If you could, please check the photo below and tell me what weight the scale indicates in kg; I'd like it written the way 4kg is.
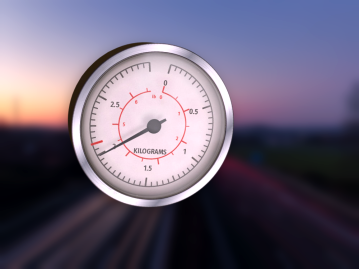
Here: 2kg
